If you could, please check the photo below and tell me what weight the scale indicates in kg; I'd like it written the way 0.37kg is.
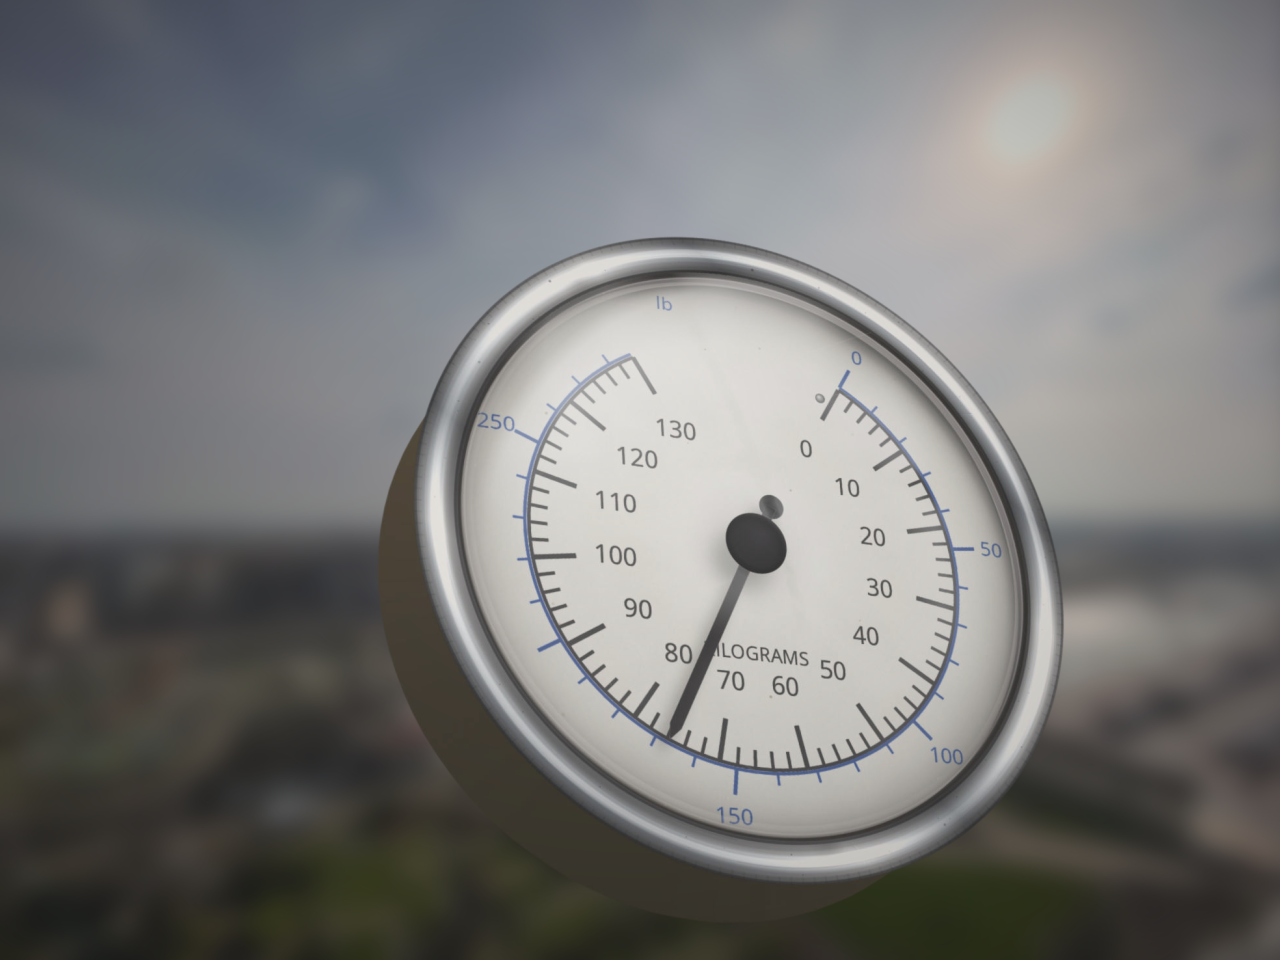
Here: 76kg
